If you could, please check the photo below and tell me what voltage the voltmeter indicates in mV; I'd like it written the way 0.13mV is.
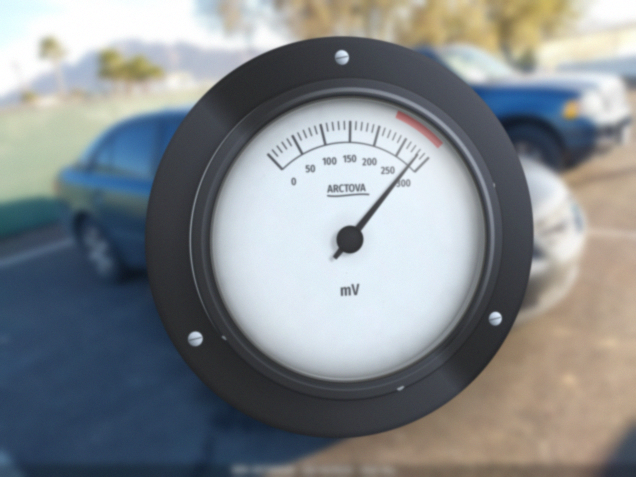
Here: 280mV
